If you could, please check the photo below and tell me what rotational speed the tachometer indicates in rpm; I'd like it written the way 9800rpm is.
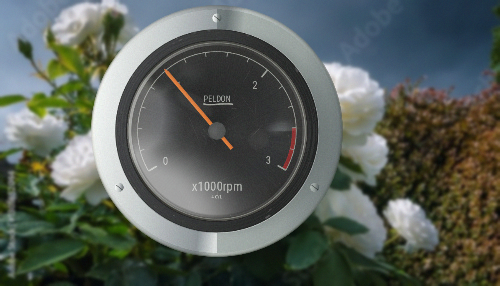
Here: 1000rpm
